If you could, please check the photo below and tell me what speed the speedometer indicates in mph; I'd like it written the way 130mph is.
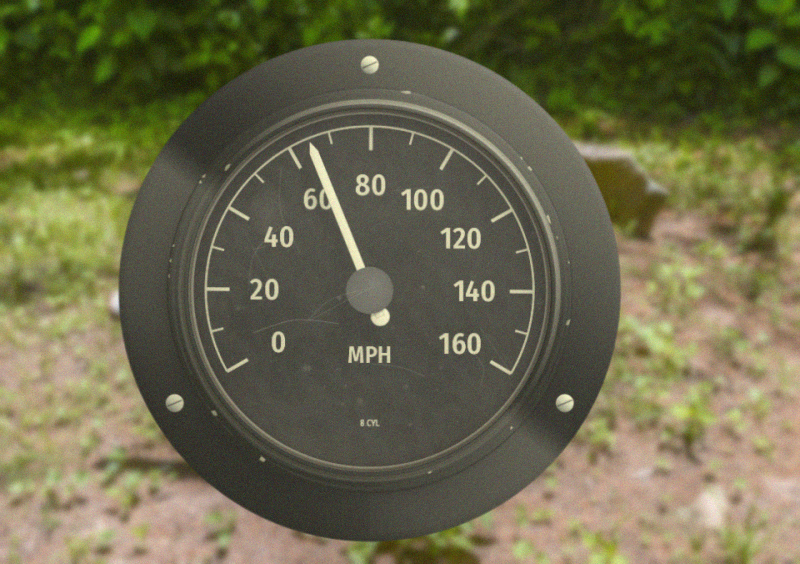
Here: 65mph
